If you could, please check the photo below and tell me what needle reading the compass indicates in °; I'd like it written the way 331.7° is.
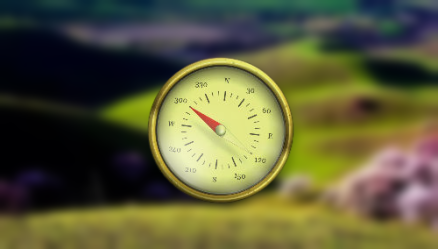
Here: 300°
